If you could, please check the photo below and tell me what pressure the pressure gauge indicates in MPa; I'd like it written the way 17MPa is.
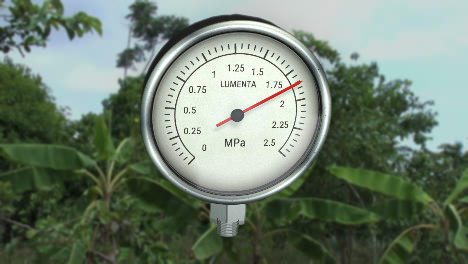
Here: 1.85MPa
